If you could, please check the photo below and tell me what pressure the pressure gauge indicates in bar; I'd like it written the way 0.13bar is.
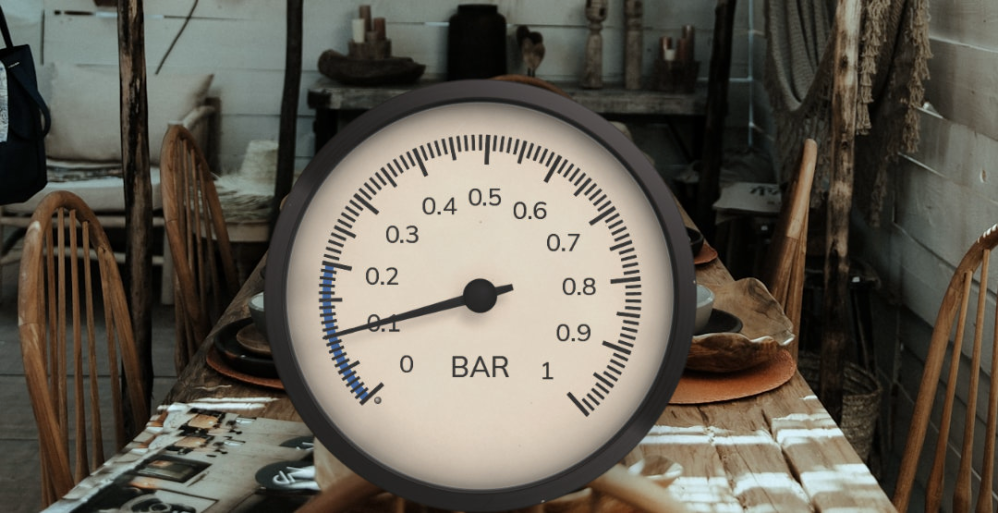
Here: 0.1bar
